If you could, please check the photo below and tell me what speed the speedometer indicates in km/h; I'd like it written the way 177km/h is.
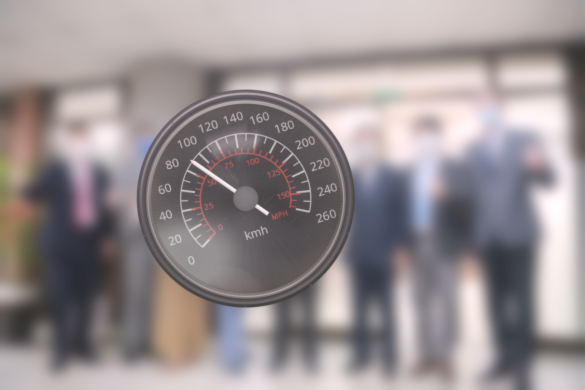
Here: 90km/h
